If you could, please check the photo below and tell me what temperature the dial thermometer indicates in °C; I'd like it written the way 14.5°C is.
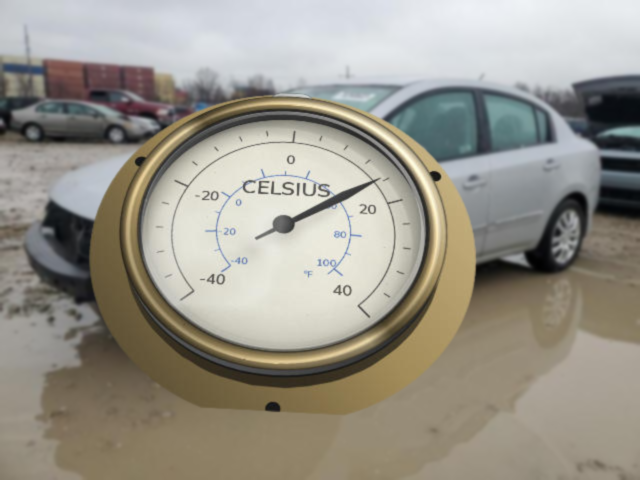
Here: 16°C
